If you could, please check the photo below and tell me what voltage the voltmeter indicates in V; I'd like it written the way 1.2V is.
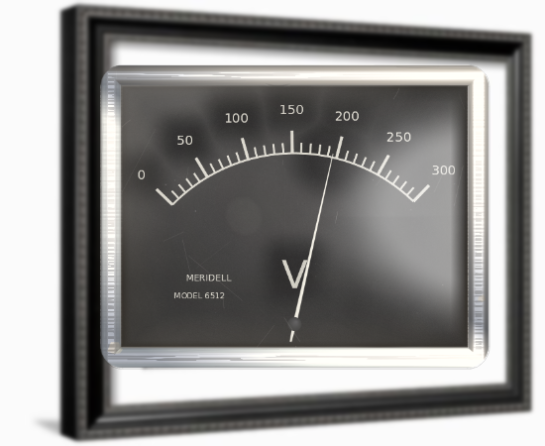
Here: 195V
